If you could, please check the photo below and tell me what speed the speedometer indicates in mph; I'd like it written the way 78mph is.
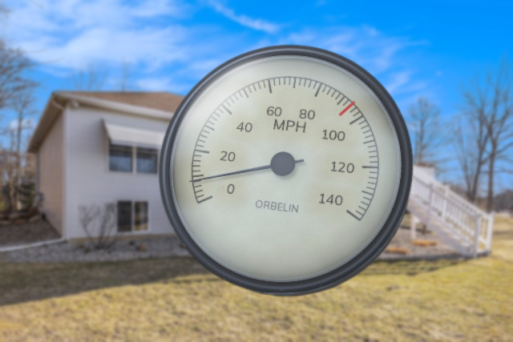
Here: 8mph
